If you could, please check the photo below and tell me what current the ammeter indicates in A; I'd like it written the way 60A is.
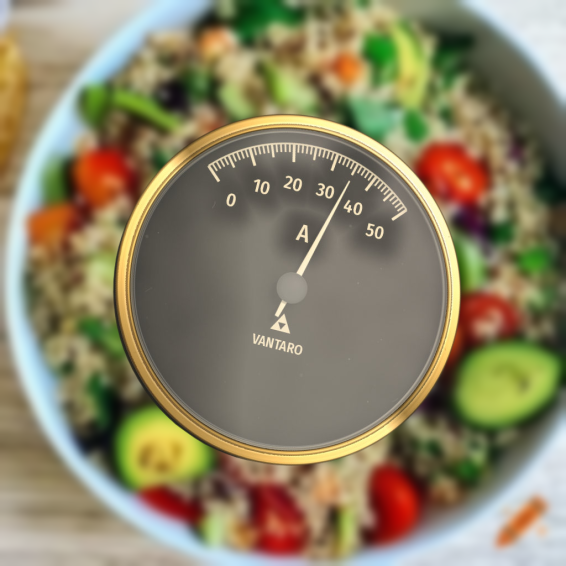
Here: 35A
